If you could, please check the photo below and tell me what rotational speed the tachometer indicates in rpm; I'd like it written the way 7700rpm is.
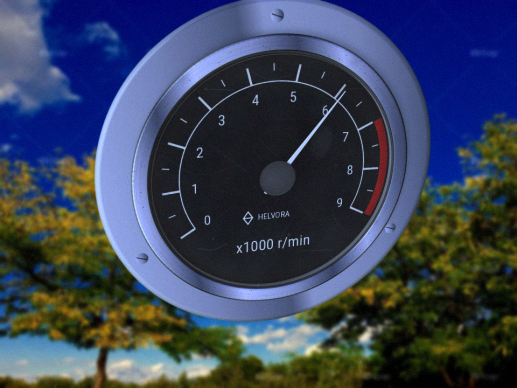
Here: 6000rpm
